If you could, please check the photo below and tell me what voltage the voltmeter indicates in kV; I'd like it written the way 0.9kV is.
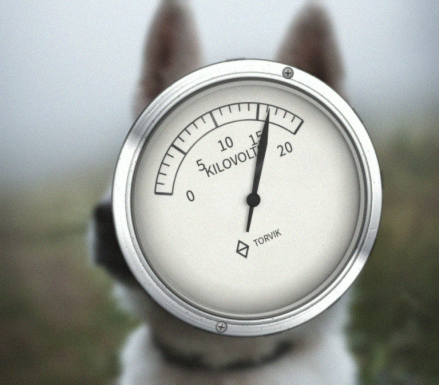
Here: 16kV
